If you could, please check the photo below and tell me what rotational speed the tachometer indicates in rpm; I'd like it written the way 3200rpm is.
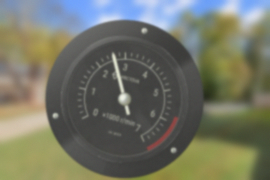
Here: 2600rpm
